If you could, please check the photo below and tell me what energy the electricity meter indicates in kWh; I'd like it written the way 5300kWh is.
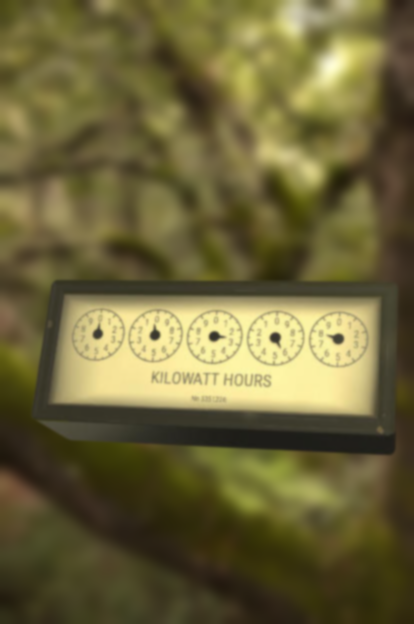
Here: 258kWh
